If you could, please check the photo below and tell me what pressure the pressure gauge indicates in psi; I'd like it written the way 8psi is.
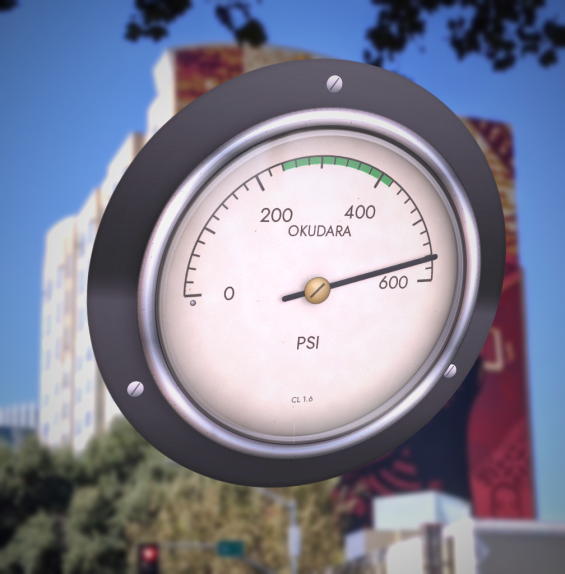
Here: 560psi
